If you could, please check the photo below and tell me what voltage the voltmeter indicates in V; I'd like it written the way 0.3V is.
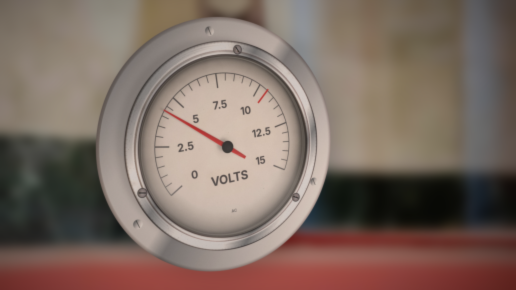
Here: 4.25V
